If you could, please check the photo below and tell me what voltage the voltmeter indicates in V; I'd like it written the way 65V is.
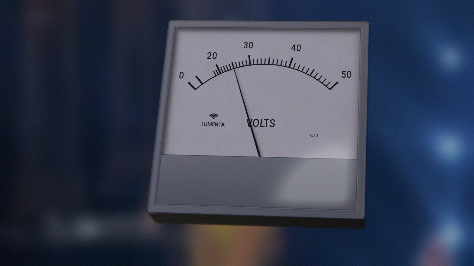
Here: 25V
